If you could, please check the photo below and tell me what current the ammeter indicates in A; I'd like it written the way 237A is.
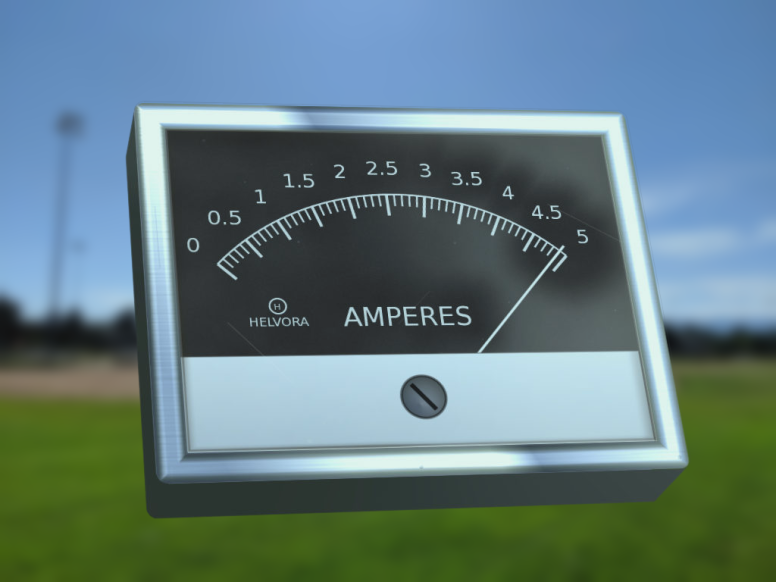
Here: 4.9A
